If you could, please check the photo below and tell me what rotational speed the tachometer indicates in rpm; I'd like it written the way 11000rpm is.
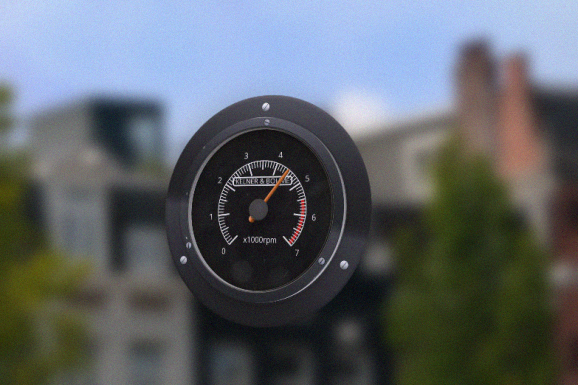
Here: 4500rpm
